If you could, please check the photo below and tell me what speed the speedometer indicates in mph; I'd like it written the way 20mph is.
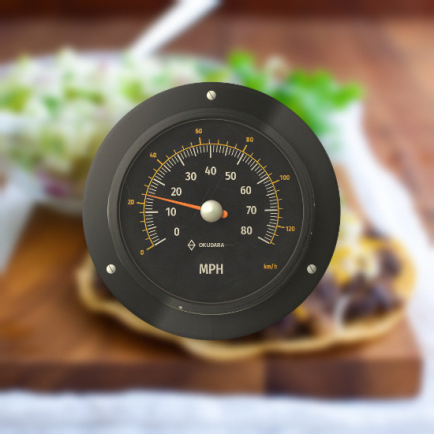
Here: 15mph
